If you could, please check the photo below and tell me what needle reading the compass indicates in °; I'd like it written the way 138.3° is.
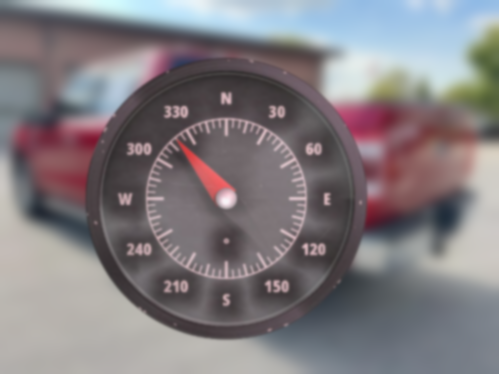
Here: 320°
